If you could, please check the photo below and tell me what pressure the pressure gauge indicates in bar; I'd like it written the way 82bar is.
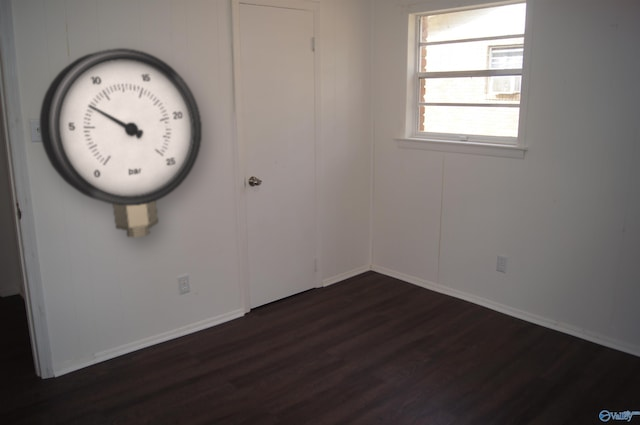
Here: 7.5bar
